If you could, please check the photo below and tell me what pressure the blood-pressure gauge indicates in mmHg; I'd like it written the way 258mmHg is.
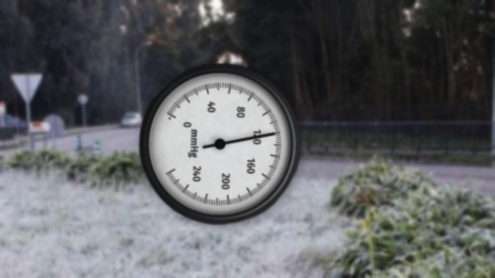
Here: 120mmHg
